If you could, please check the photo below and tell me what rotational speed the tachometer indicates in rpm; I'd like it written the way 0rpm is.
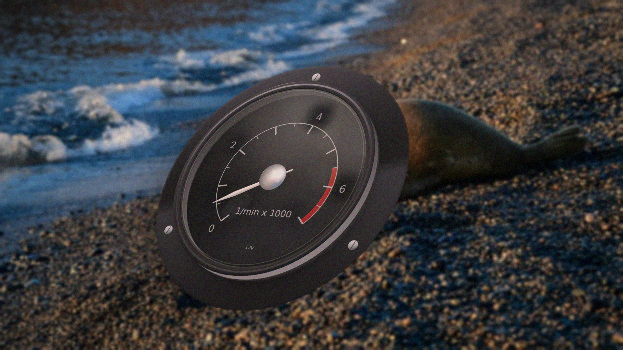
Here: 500rpm
